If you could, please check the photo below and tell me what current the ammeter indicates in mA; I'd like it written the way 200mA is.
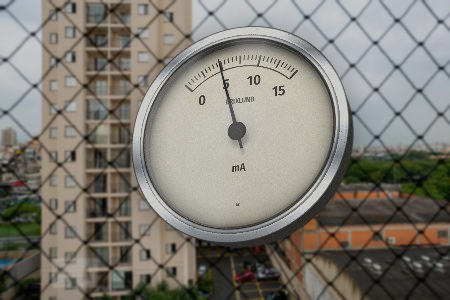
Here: 5mA
